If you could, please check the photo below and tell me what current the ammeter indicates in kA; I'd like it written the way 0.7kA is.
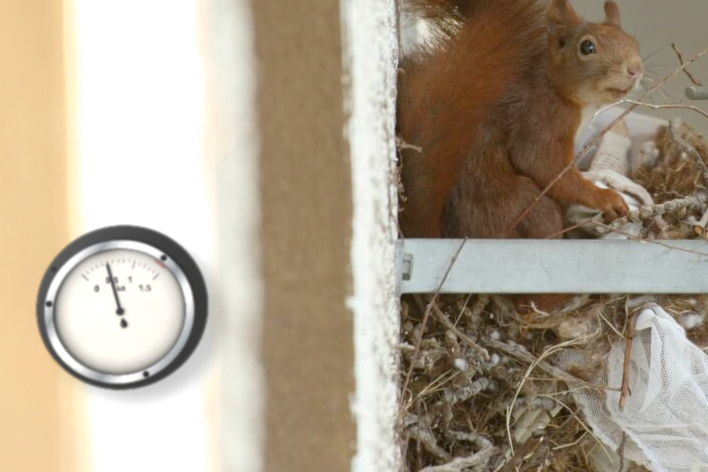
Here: 0.5kA
